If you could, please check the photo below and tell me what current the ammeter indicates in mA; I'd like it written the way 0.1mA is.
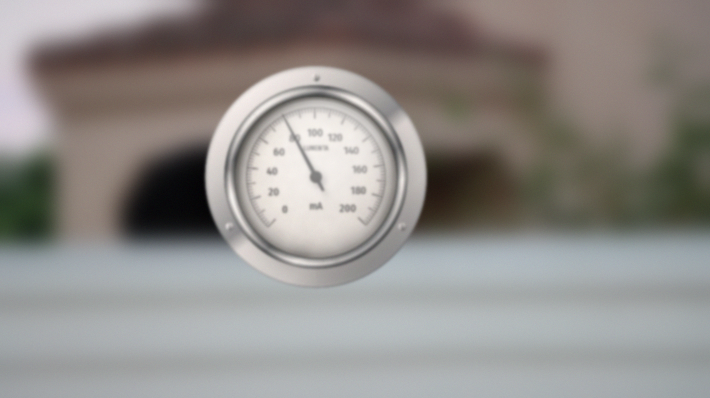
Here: 80mA
